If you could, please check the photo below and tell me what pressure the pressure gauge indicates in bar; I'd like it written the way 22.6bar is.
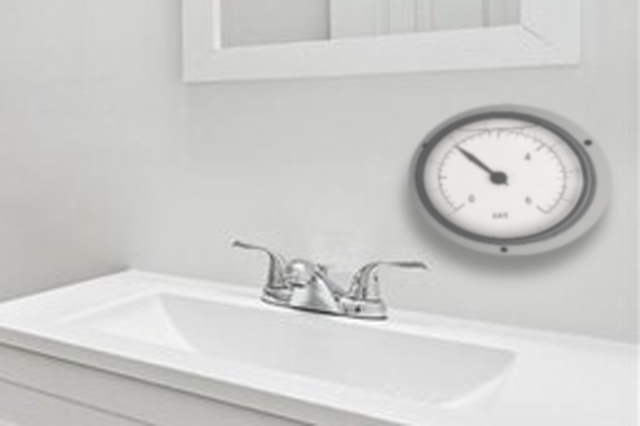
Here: 2bar
